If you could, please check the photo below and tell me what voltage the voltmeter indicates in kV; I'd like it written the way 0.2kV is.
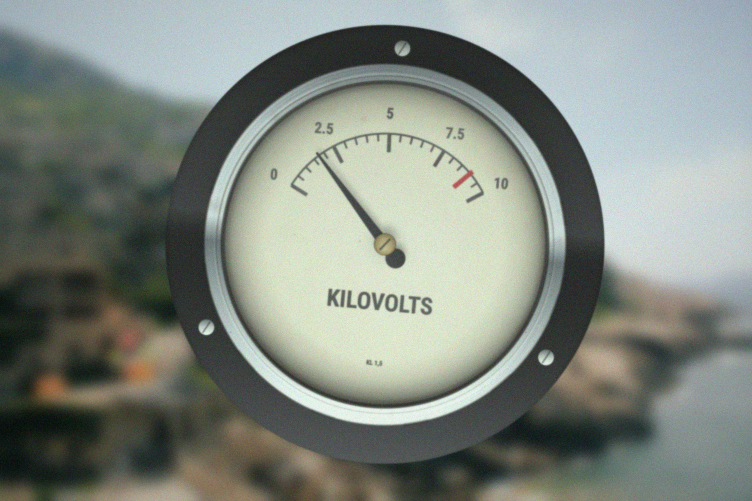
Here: 1.75kV
